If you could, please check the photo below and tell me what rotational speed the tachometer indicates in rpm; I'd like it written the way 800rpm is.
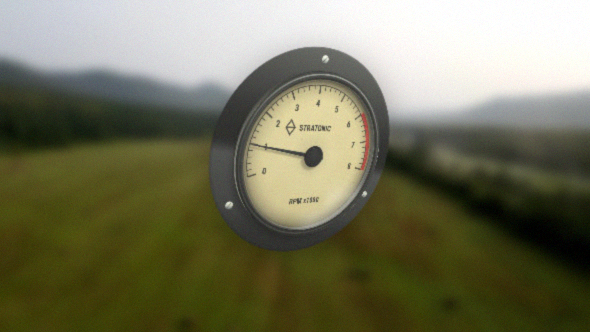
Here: 1000rpm
